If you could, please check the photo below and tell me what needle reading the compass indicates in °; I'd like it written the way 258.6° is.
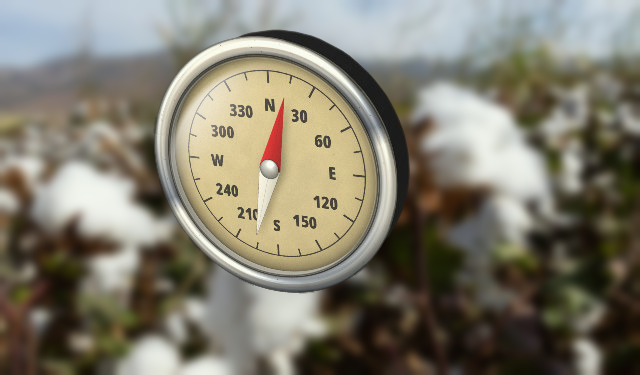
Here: 15°
